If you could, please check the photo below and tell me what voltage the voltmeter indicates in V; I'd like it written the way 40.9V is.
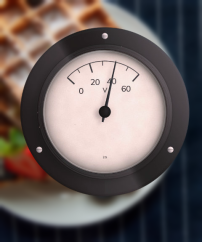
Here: 40V
